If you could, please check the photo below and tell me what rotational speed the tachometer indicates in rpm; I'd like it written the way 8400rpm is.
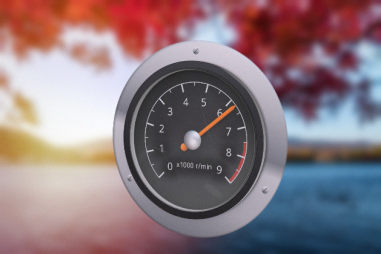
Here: 6250rpm
